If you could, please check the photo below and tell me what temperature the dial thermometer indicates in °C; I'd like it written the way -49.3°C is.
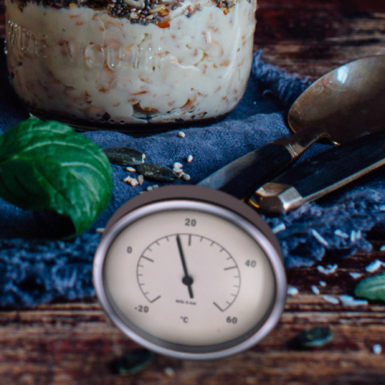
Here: 16°C
